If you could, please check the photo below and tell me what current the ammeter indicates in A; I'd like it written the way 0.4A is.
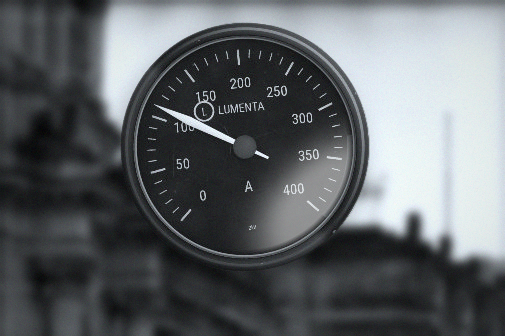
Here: 110A
